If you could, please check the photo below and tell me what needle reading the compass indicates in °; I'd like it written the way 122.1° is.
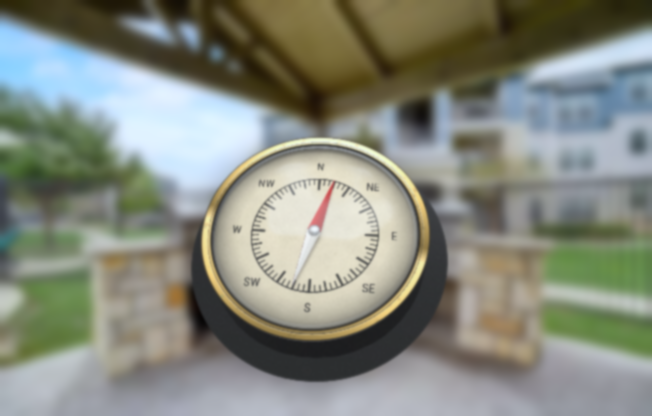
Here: 15°
